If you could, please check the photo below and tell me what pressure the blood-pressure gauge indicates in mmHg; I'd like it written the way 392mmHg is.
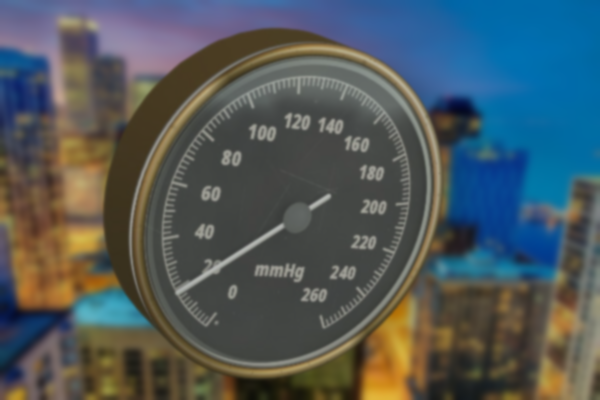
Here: 20mmHg
